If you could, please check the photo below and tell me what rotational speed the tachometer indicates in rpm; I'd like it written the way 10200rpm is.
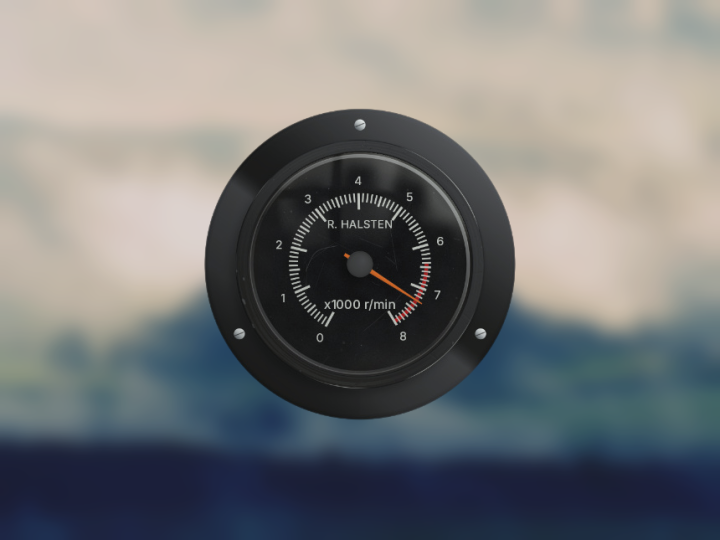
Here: 7300rpm
